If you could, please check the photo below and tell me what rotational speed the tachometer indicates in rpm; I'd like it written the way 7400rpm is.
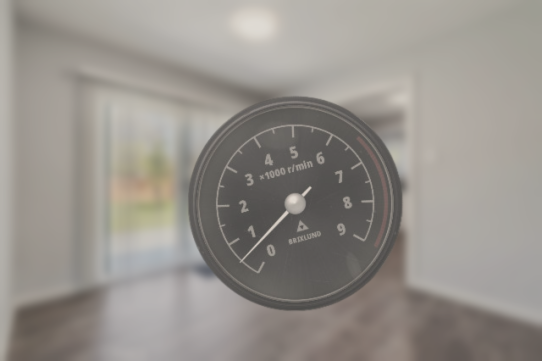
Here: 500rpm
